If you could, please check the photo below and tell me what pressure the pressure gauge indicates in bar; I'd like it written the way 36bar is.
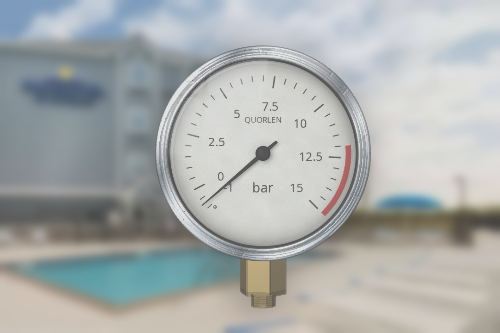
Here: -0.75bar
